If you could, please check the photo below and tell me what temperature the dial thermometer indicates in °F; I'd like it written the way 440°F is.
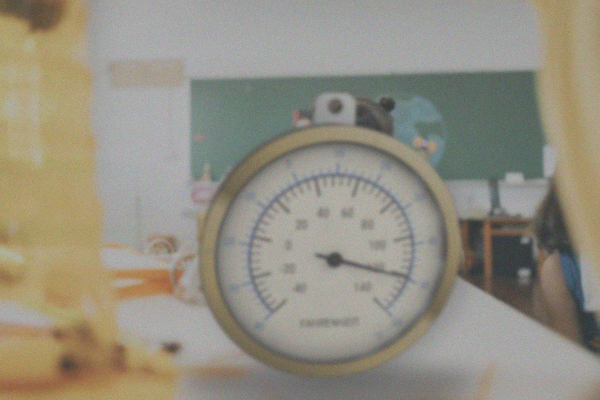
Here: 120°F
